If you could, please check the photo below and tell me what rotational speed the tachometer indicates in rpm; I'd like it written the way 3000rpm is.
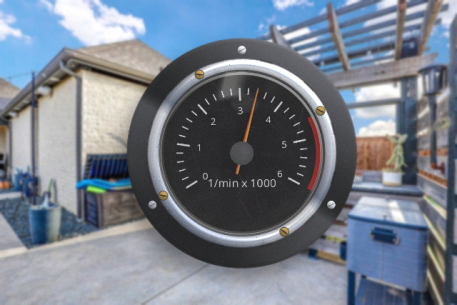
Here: 3400rpm
